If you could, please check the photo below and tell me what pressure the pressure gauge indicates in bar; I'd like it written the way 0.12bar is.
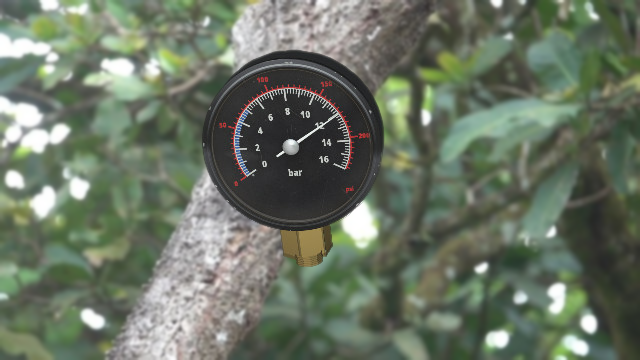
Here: 12bar
